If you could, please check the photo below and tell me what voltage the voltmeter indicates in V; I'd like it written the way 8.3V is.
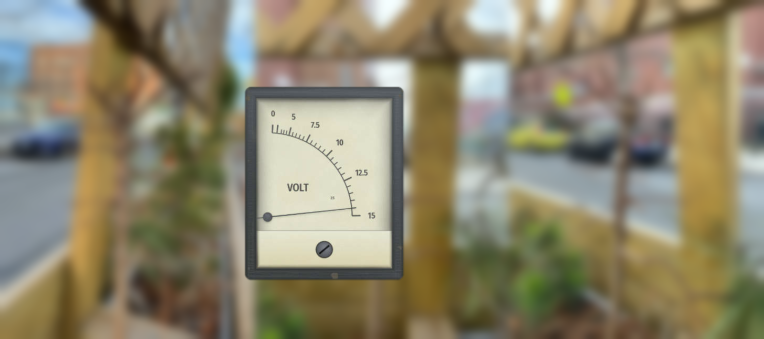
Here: 14.5V
